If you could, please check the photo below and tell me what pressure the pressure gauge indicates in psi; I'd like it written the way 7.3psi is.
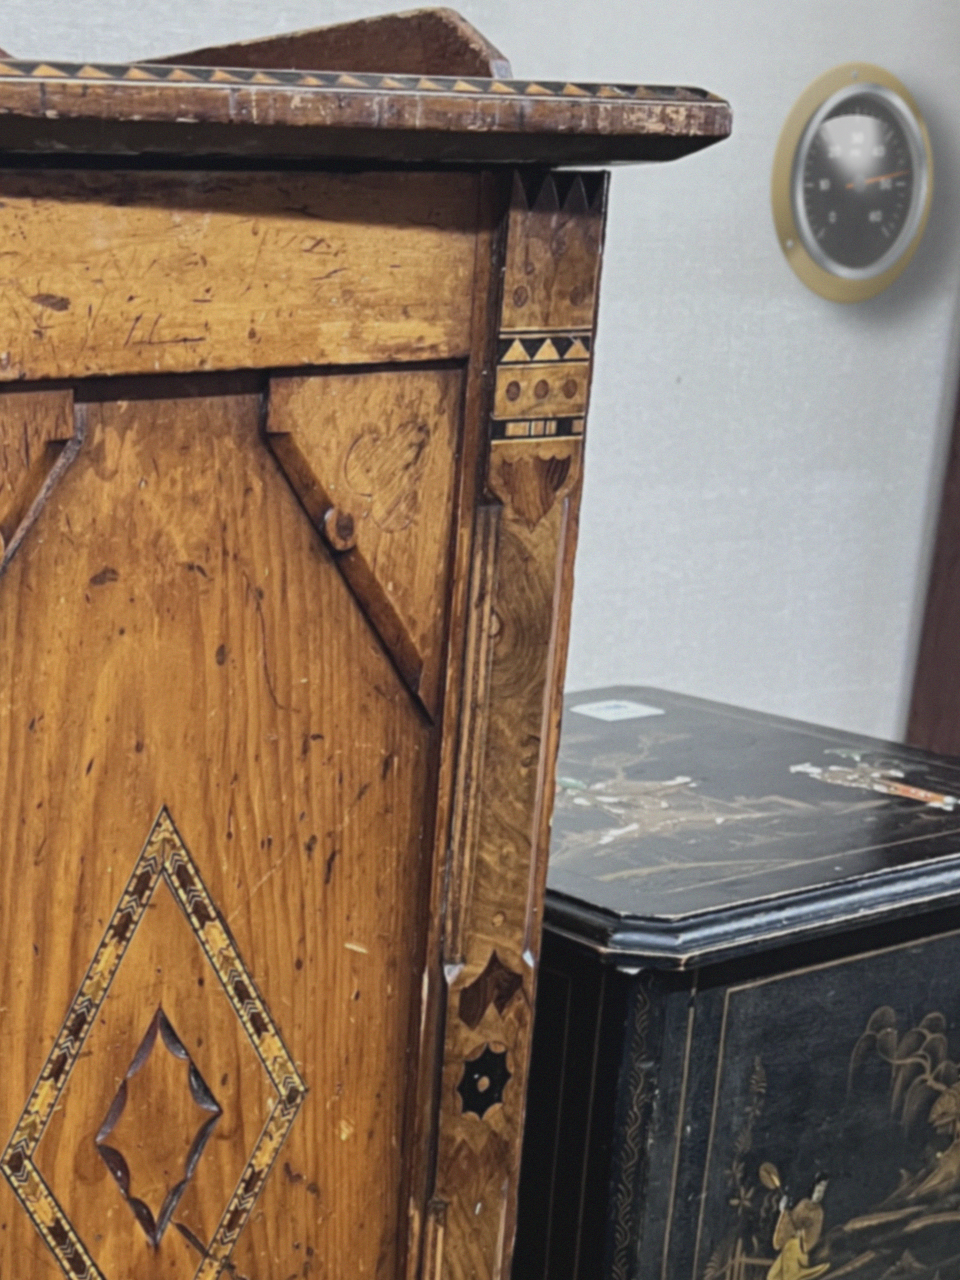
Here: 48psi
